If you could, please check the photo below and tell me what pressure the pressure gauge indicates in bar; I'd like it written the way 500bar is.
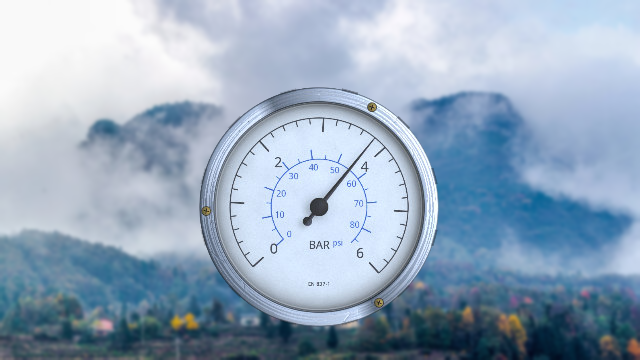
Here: 3.8bar
